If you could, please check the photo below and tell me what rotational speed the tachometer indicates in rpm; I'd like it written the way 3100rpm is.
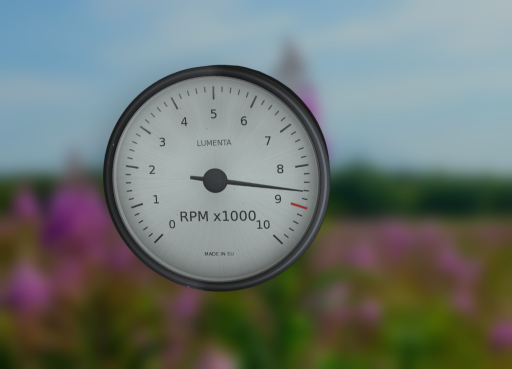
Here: 8600rpm
